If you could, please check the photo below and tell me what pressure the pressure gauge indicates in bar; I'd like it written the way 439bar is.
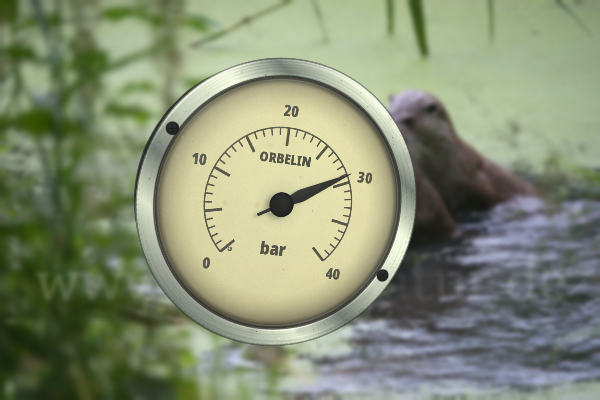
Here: 29bar
